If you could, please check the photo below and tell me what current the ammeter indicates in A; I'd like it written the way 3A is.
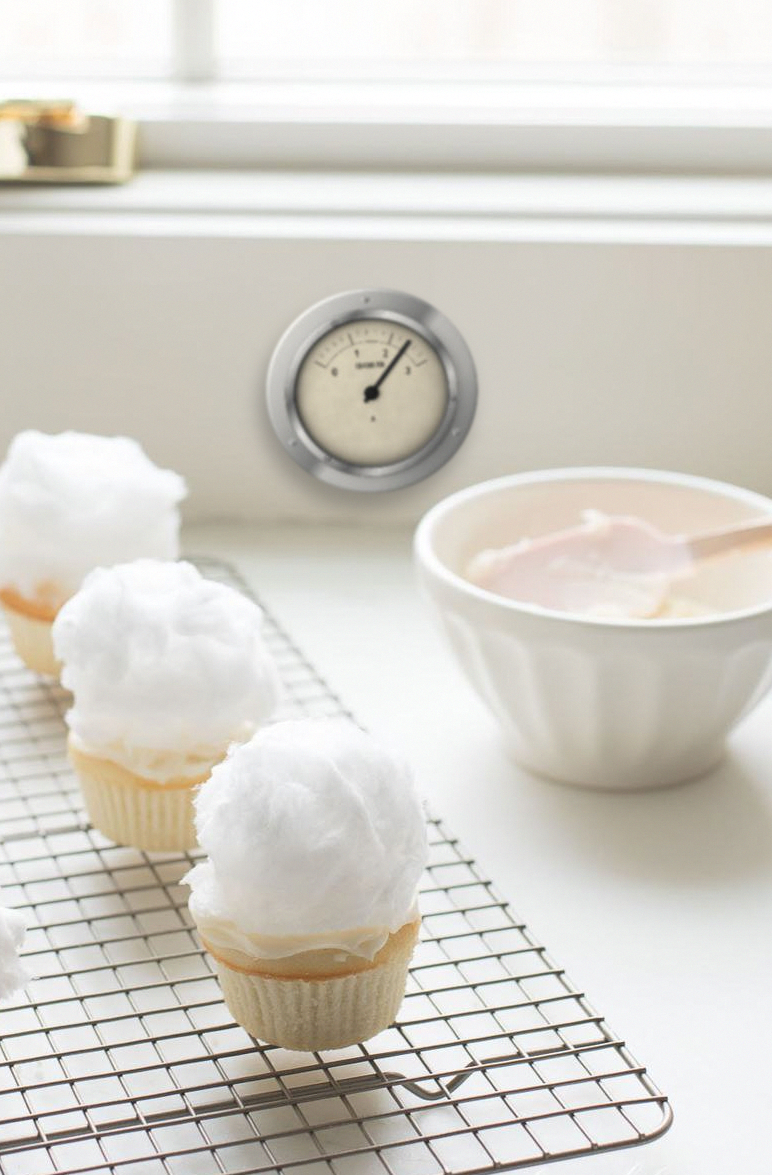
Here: 2.4A
